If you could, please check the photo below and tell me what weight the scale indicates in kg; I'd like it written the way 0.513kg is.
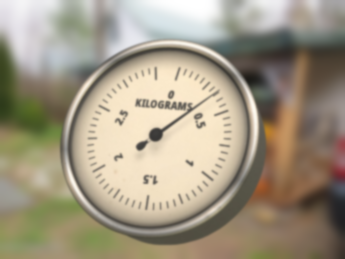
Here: 0.35kg
